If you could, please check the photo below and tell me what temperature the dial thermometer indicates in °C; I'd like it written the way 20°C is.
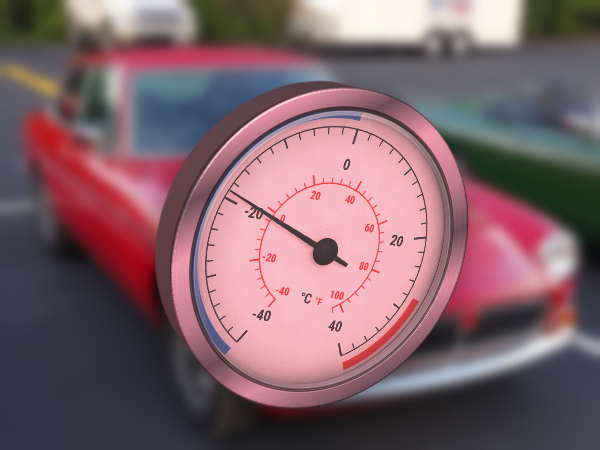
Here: -19°C
